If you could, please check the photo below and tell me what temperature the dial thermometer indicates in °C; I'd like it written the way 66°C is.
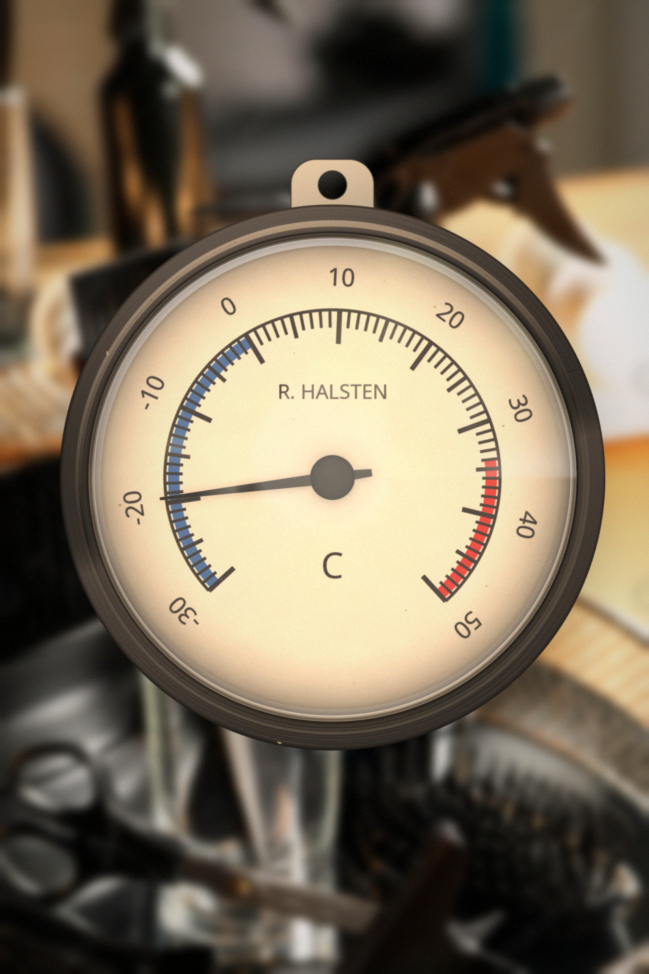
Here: -19.5°C
